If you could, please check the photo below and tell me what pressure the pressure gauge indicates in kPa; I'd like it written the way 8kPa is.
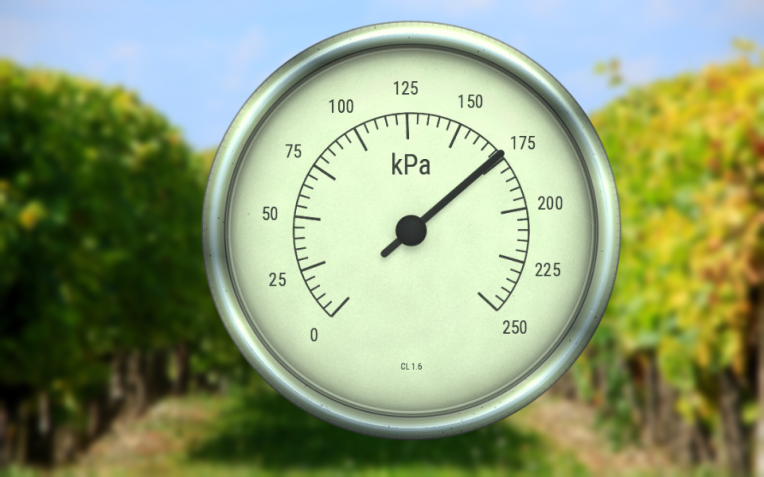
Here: 172.5kPa
